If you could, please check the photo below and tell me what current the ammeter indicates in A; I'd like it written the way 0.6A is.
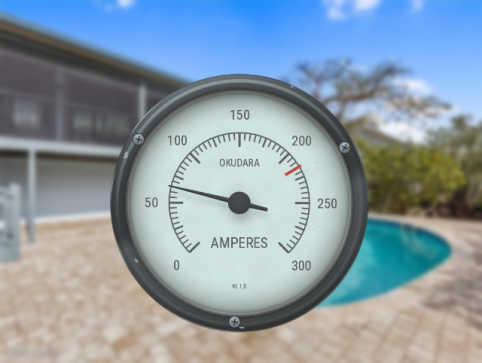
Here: 65A
